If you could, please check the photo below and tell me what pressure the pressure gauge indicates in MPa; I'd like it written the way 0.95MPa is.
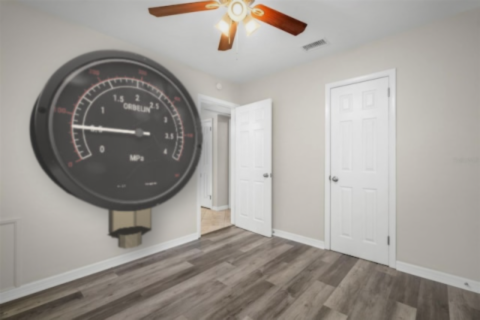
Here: 0.5MPa
